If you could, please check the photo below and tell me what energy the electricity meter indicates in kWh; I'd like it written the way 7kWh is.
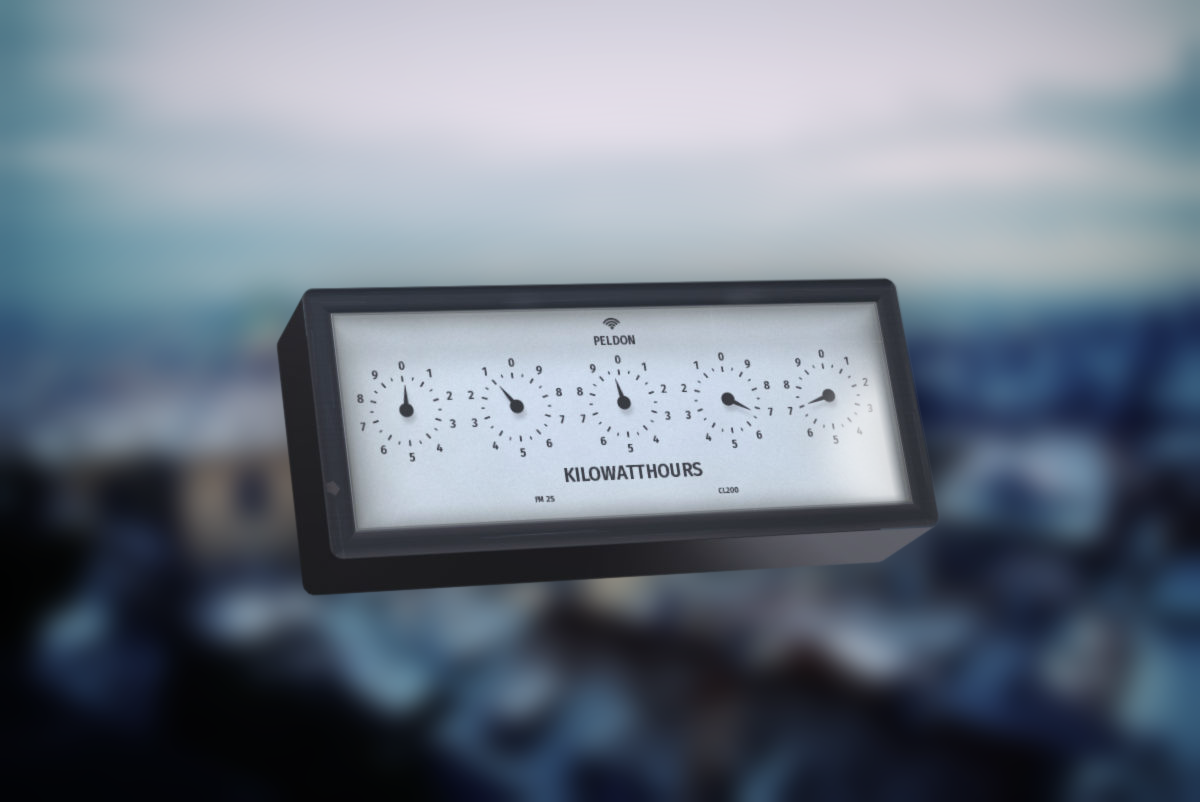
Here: 967kWh
